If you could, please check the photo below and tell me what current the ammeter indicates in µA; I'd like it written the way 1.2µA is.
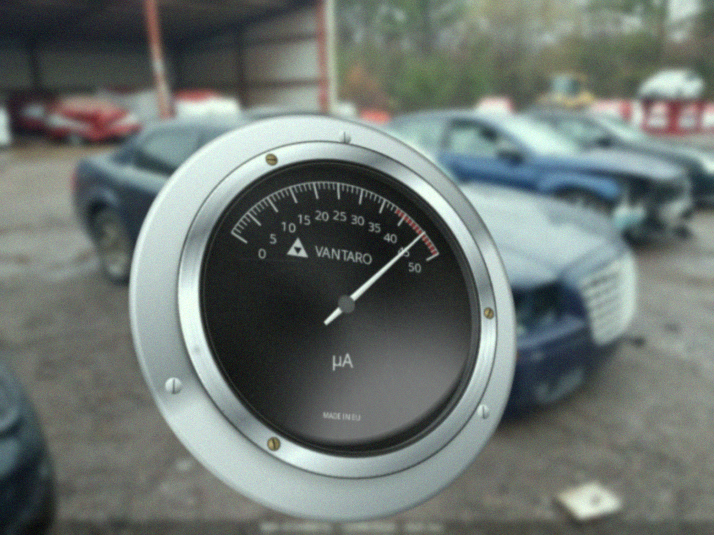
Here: 45µA
